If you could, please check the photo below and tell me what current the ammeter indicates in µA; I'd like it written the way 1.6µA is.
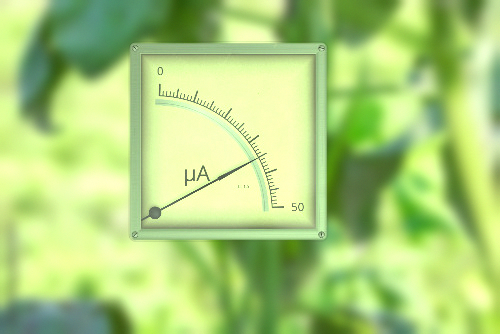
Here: 35µA
